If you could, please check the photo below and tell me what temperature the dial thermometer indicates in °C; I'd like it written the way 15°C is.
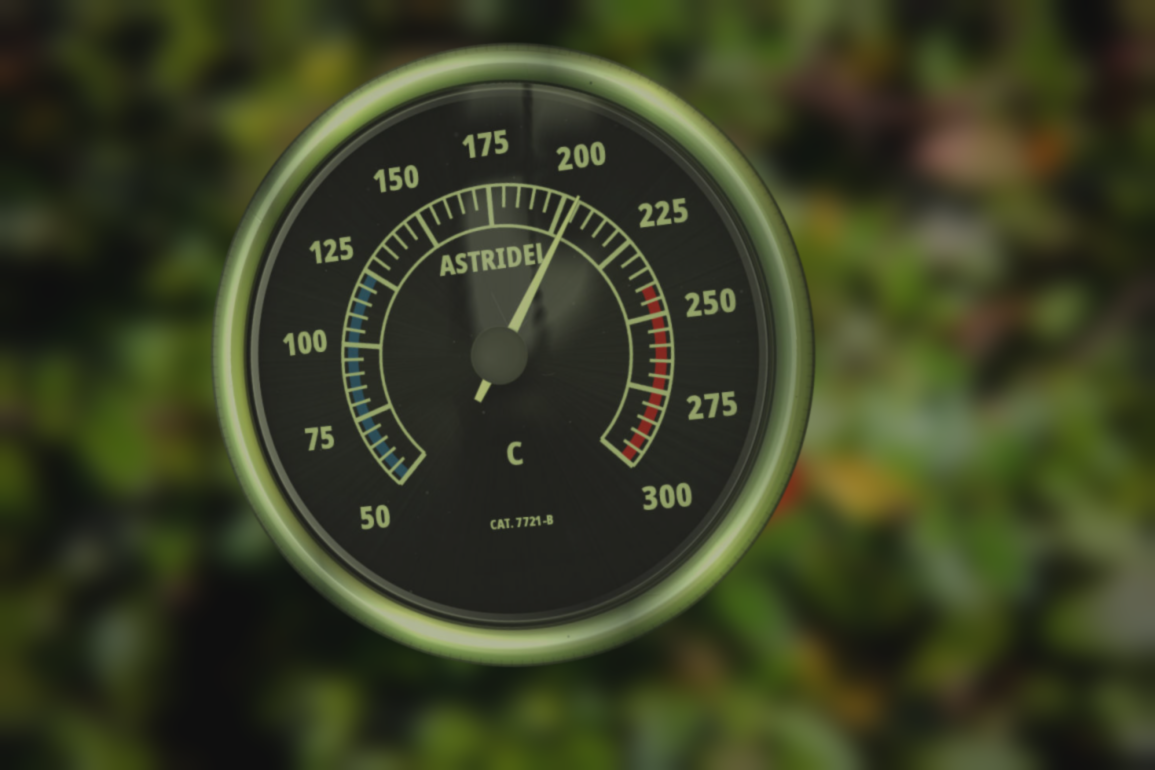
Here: 205°C
